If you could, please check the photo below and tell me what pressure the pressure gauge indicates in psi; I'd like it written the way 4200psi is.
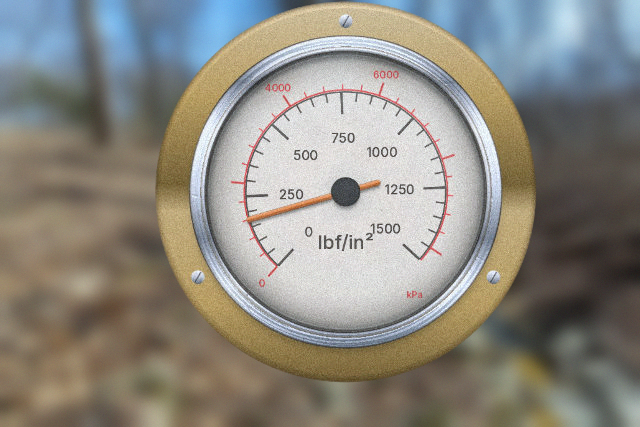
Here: 175psi
